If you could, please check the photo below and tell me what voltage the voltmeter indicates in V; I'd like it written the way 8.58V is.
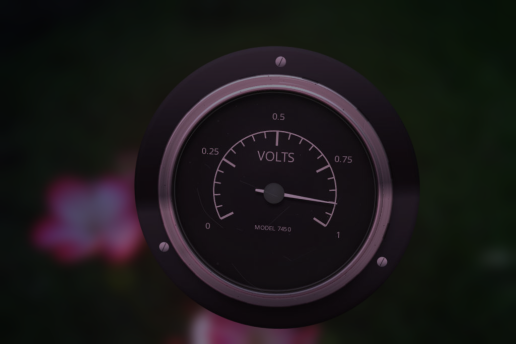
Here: 0.9V
